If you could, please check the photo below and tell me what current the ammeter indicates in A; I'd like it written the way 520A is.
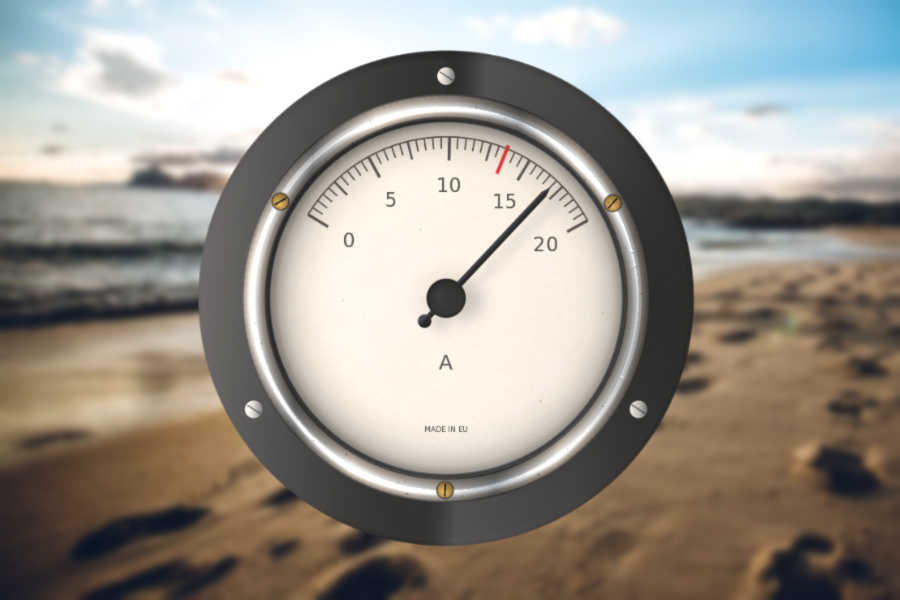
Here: 17A
